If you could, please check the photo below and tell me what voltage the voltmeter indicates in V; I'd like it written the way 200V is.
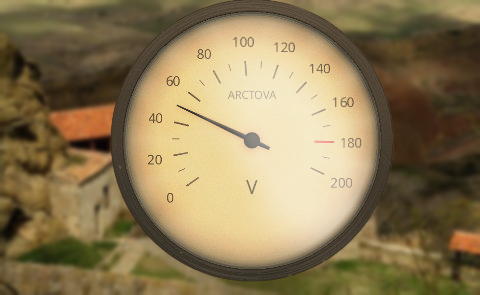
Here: 50V
